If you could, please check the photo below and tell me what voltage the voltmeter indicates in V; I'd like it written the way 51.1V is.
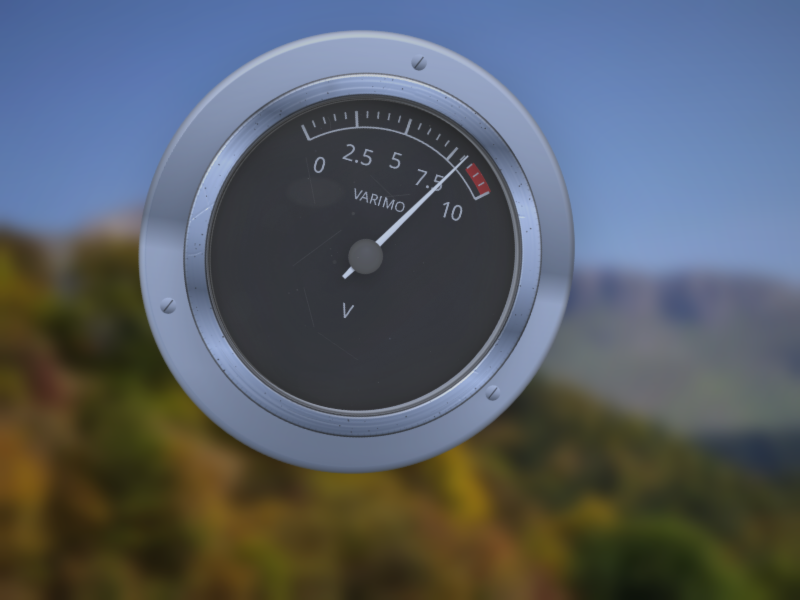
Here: 8V
